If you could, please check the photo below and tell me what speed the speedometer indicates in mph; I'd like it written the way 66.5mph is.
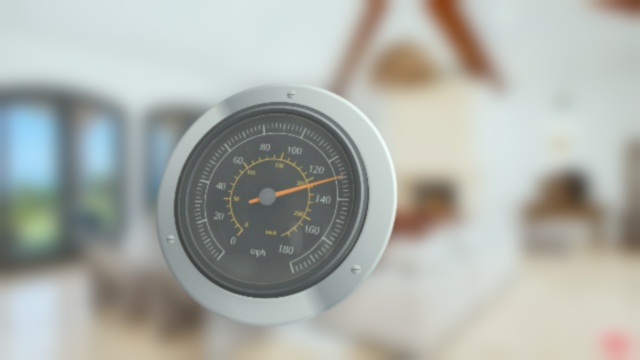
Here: 130mph
